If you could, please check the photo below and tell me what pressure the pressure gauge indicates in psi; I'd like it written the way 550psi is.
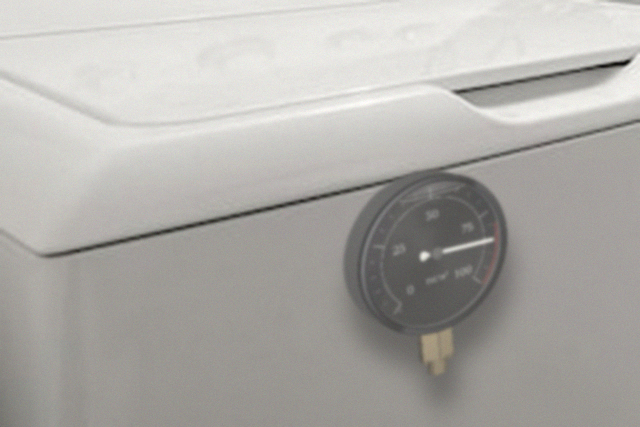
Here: 85psi
